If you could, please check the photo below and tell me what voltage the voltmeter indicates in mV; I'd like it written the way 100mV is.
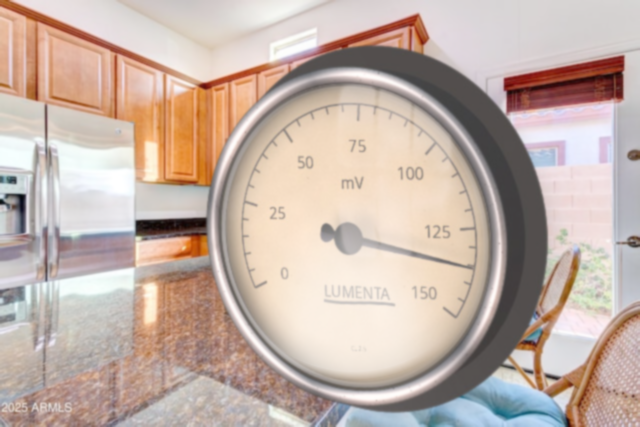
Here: 135mV
